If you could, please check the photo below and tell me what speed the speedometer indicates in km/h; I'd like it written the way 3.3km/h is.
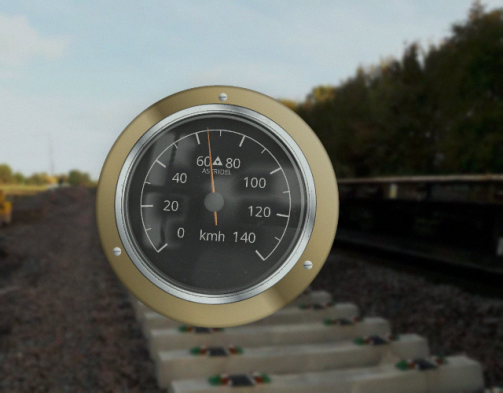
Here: 65km/h
